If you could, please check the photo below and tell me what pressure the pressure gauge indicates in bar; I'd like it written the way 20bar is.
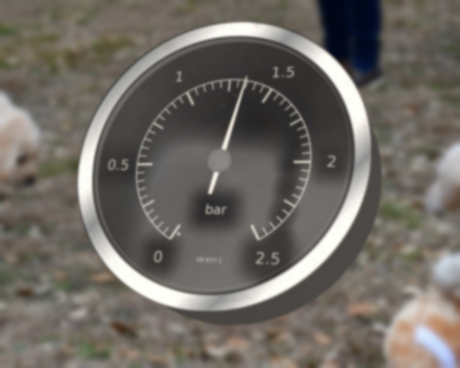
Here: 1.35bar
